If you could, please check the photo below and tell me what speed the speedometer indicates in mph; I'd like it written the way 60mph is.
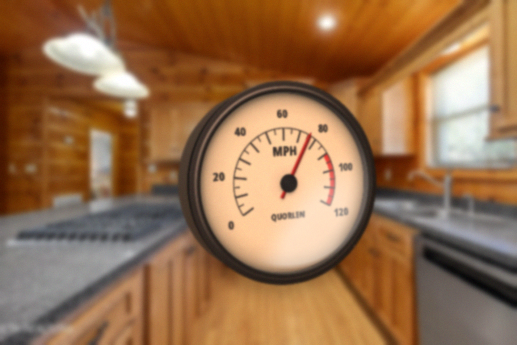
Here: 75mph
